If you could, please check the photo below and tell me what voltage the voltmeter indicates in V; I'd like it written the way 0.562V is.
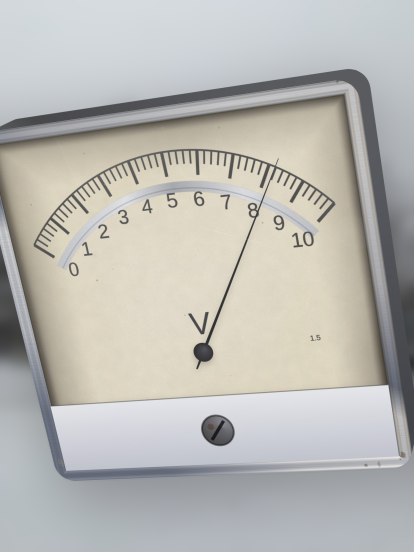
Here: 8.2V
